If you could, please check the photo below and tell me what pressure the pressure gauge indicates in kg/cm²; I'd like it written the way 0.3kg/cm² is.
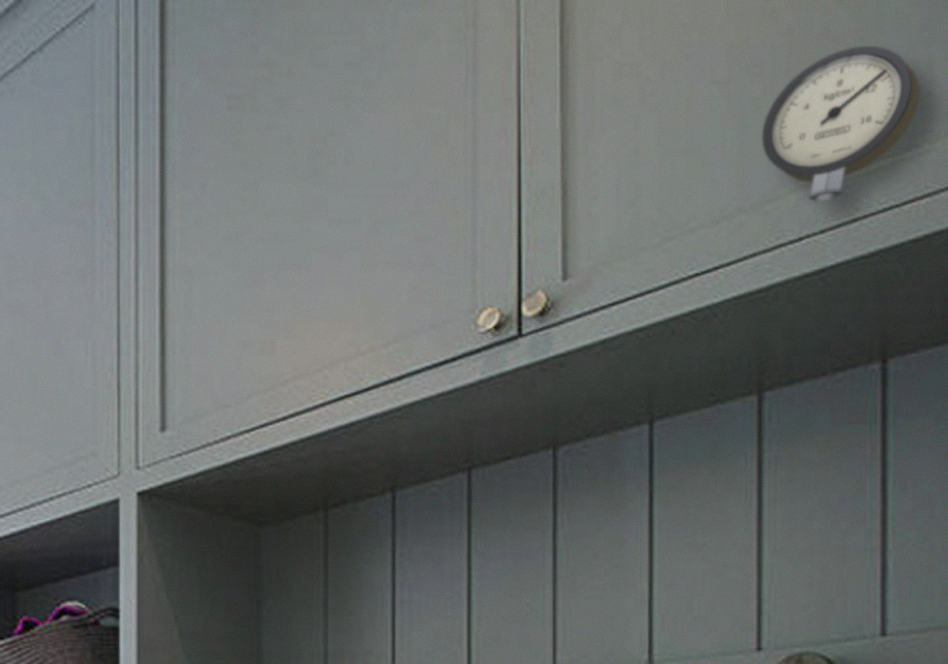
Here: 11.5kg/cm²
